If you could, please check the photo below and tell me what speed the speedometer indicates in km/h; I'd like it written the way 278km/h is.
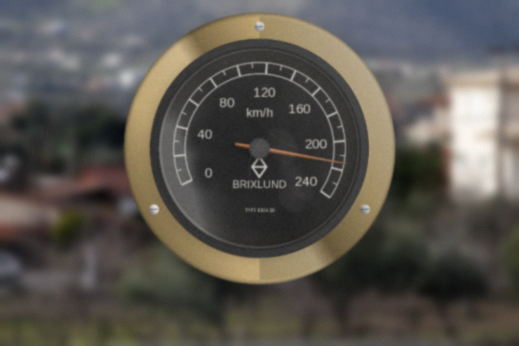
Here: 215km/h
